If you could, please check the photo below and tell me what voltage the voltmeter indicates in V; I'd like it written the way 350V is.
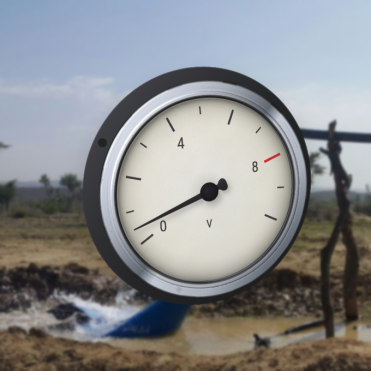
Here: 0.5V
